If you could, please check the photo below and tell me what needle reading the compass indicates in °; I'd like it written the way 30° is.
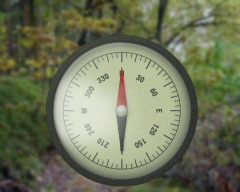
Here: 0°
